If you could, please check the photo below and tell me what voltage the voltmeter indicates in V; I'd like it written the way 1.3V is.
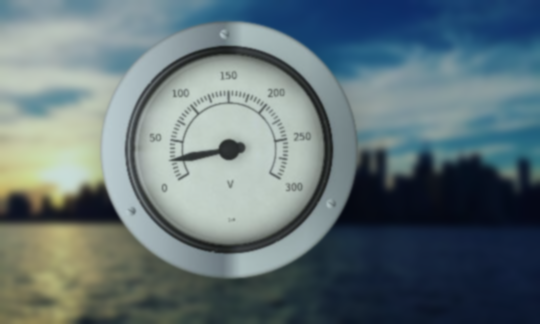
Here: 25V
